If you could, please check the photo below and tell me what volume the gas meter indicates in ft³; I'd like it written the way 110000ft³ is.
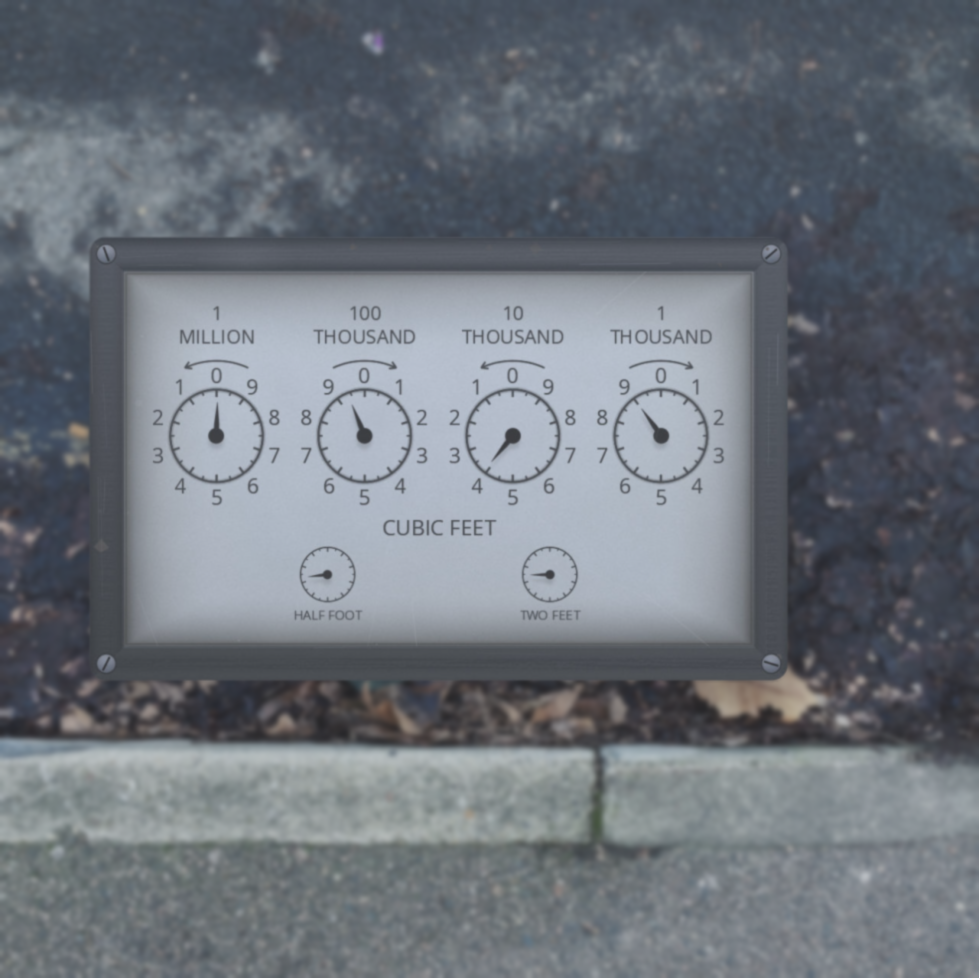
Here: 993900ft³
